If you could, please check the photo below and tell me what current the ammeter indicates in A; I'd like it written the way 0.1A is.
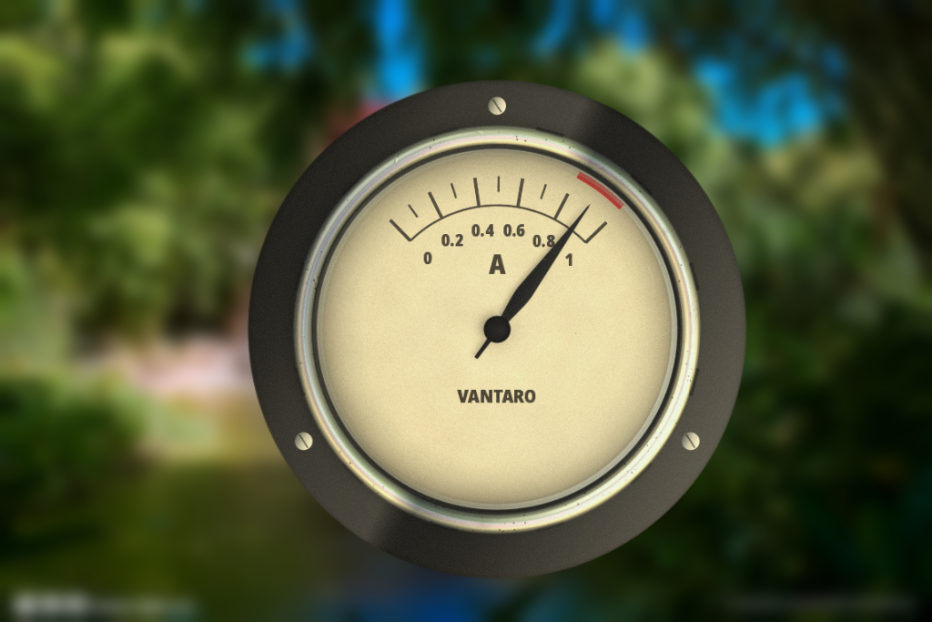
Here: 0.9A
